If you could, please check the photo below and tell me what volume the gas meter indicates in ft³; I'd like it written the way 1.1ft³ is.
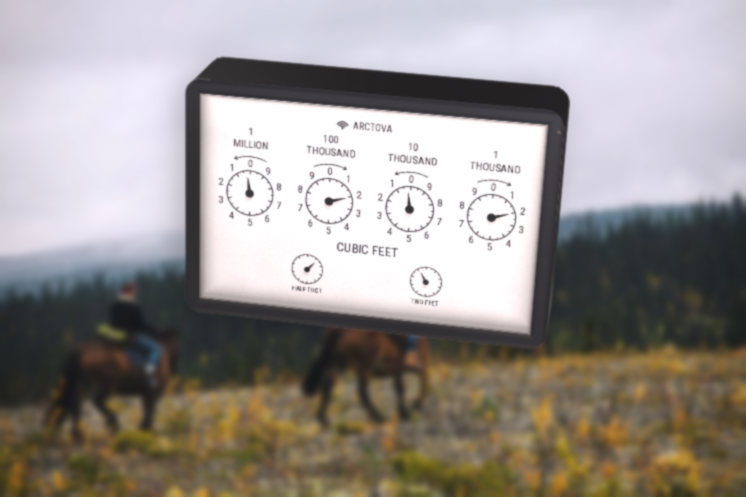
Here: 20200ft³
